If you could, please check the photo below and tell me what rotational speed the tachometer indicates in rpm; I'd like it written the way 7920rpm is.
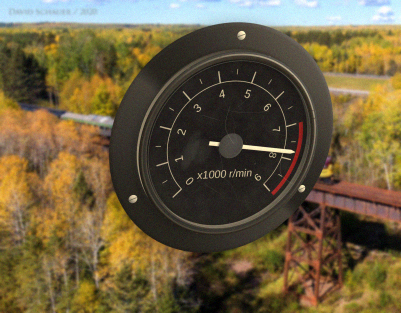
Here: 7750rpm
